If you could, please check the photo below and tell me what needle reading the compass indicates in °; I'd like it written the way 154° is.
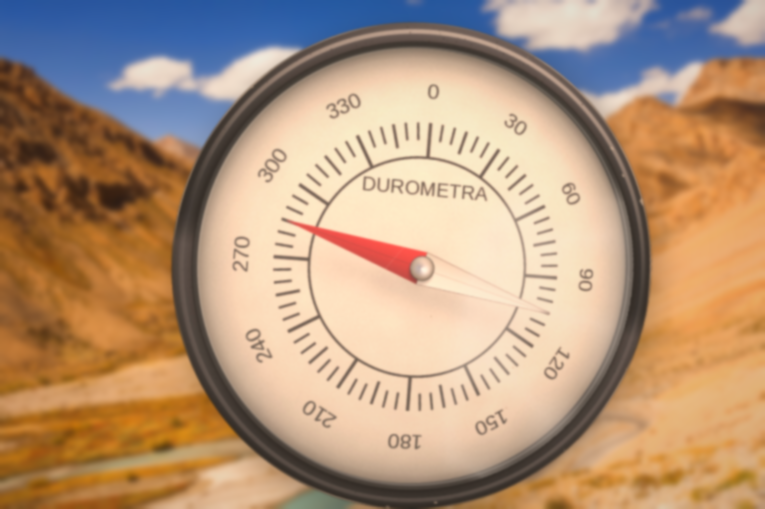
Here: 285°
